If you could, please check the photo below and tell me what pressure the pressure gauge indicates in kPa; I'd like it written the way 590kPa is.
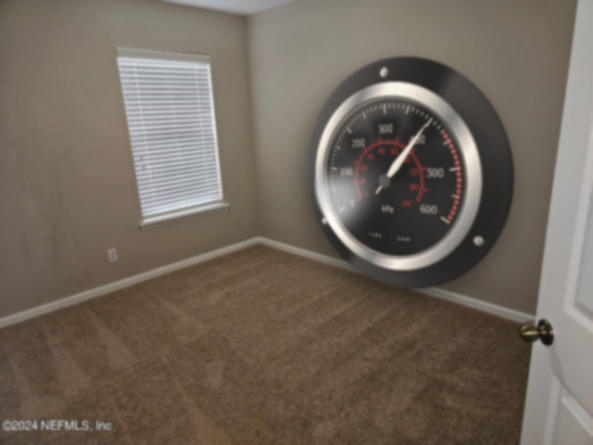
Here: 400kPa
